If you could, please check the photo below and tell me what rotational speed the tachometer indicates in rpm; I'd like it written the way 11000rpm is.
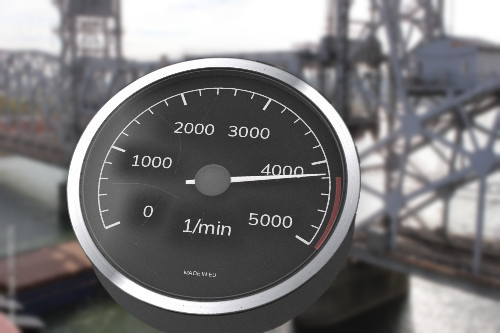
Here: 4200rpm
